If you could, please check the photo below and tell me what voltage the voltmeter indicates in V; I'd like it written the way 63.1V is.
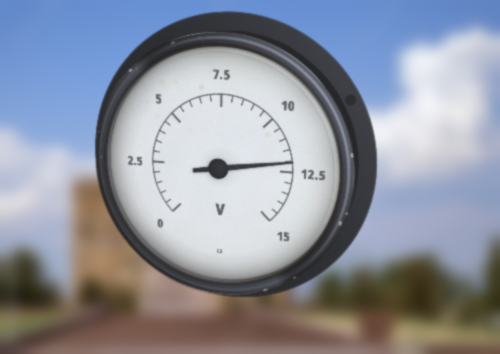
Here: 12V
